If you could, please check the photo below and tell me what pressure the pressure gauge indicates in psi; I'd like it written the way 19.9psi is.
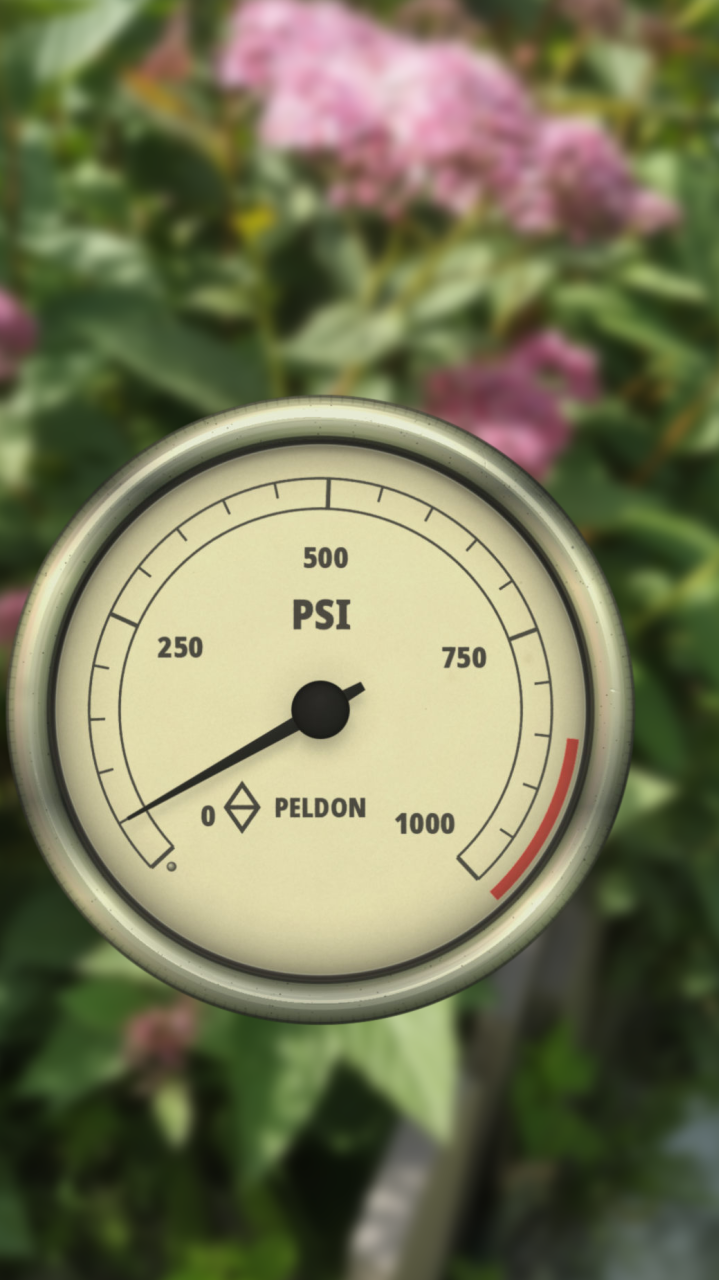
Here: 50psi
